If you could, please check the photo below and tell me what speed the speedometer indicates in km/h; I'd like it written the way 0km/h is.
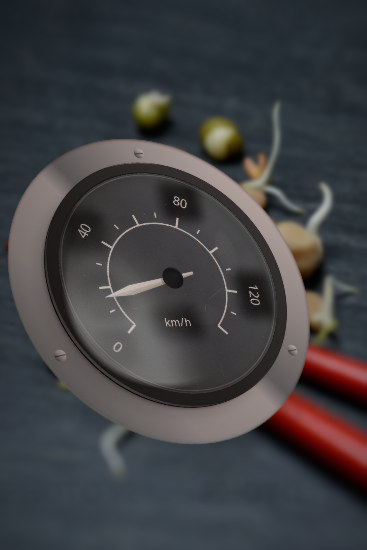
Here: 15km/h
